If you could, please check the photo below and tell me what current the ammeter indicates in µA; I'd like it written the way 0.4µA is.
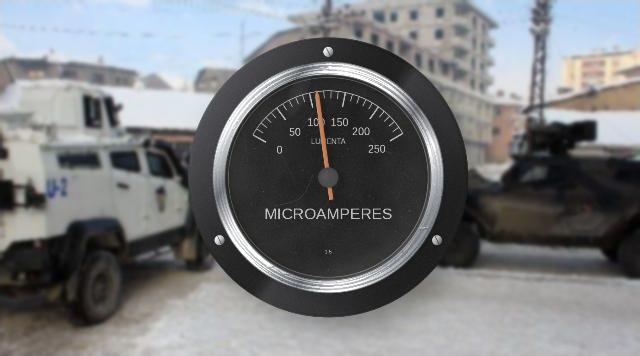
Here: 110µA
